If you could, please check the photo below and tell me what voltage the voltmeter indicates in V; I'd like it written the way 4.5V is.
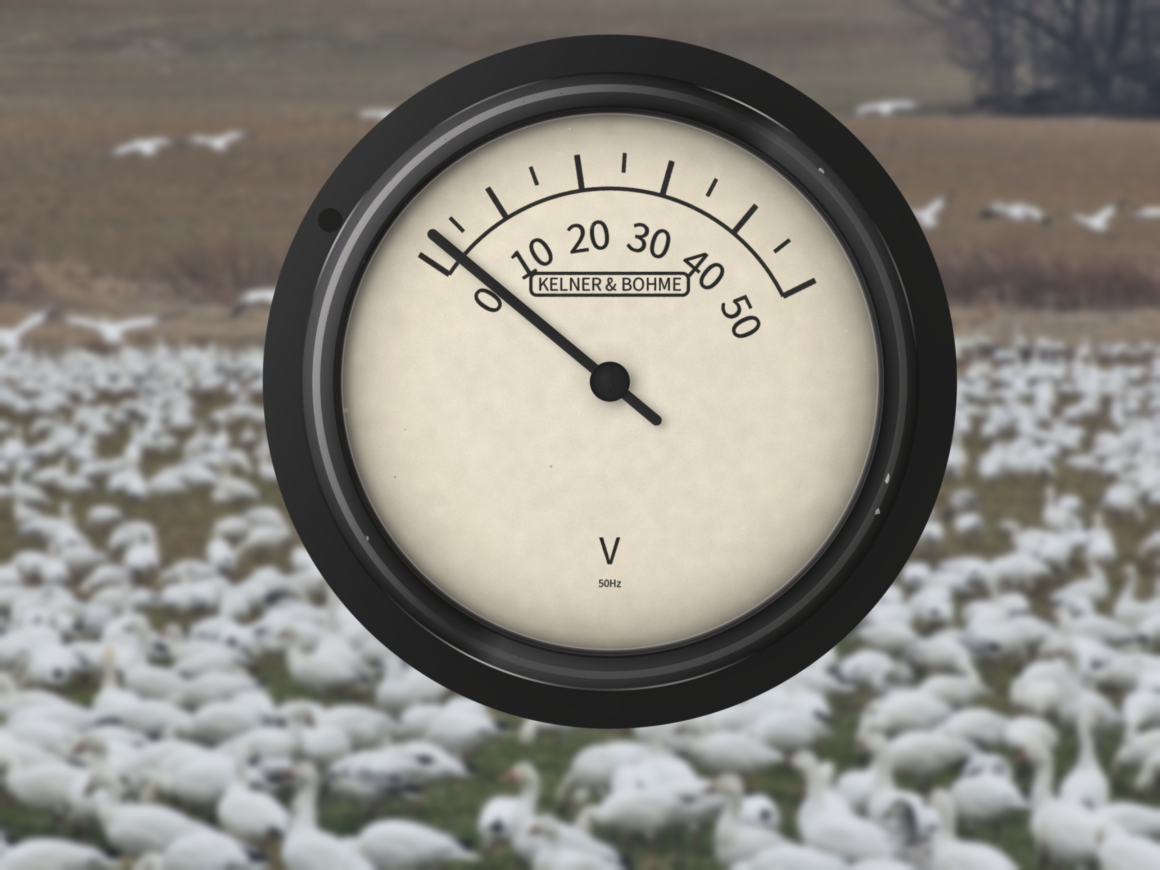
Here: 2.5V
